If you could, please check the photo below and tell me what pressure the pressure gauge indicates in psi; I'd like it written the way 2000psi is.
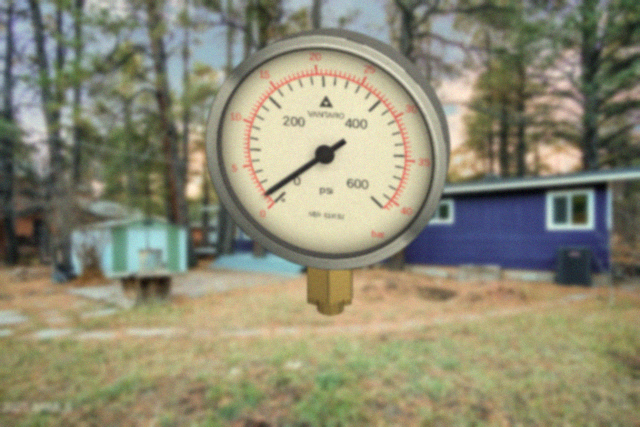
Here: 20psi
